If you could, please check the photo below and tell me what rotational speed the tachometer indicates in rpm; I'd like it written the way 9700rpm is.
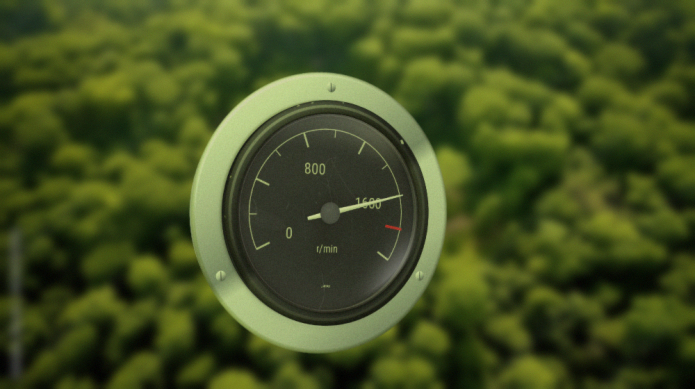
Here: 1600rpm
